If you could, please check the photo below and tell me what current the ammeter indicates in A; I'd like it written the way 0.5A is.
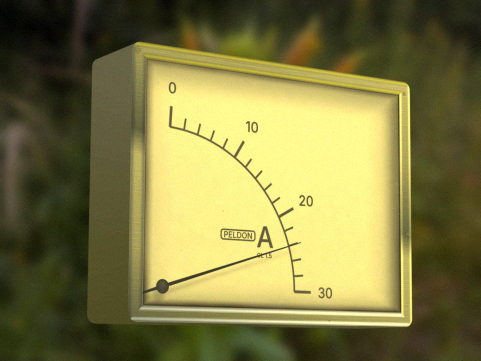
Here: 24A
